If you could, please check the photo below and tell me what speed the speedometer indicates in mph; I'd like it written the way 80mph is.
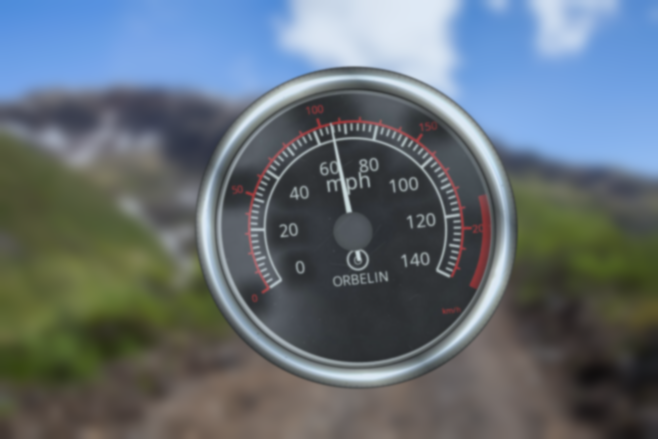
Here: 66mph
